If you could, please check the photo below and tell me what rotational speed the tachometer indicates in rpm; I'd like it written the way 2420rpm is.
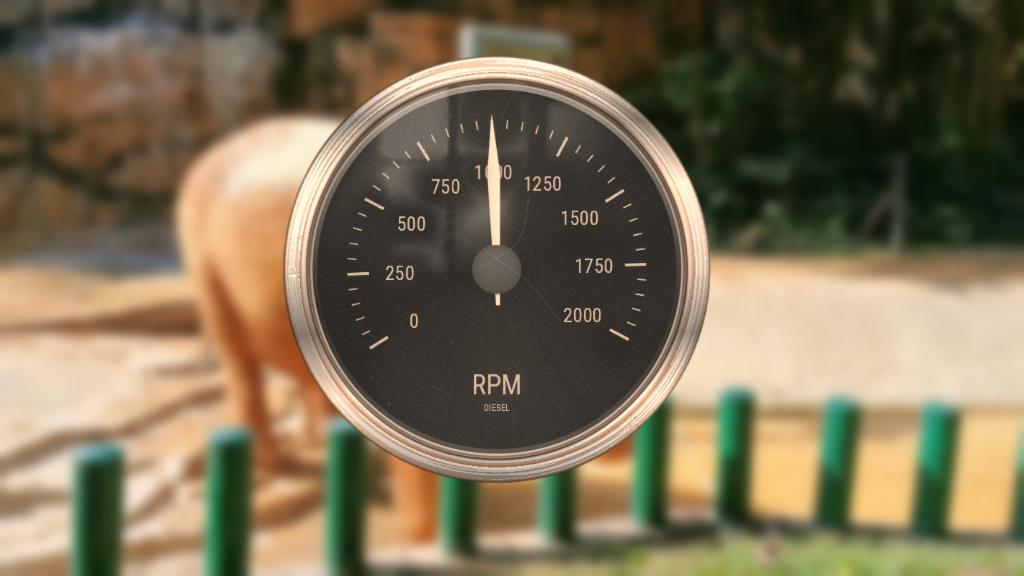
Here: 1000rpm
